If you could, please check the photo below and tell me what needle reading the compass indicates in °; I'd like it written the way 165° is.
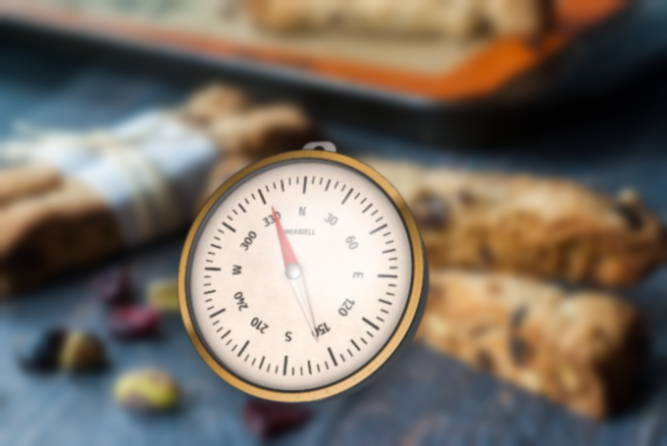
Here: 335°
